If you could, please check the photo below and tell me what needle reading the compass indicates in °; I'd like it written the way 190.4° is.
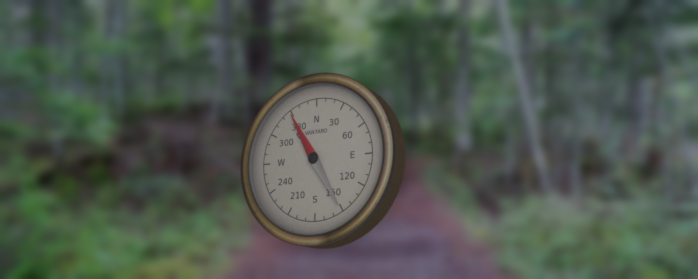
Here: 330°
